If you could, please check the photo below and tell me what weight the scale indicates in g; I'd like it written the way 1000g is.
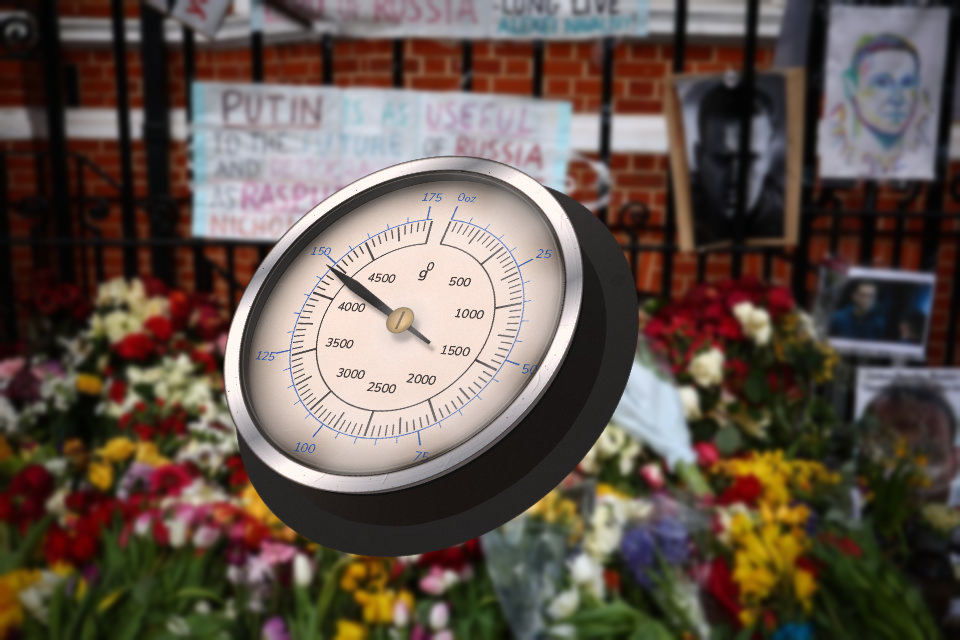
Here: 4200g
